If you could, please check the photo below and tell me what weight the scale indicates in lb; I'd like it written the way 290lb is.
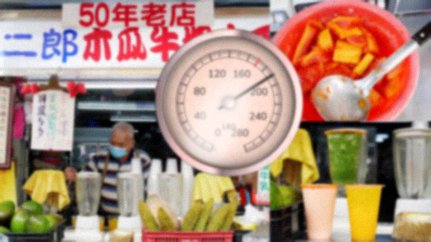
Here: 190lb
